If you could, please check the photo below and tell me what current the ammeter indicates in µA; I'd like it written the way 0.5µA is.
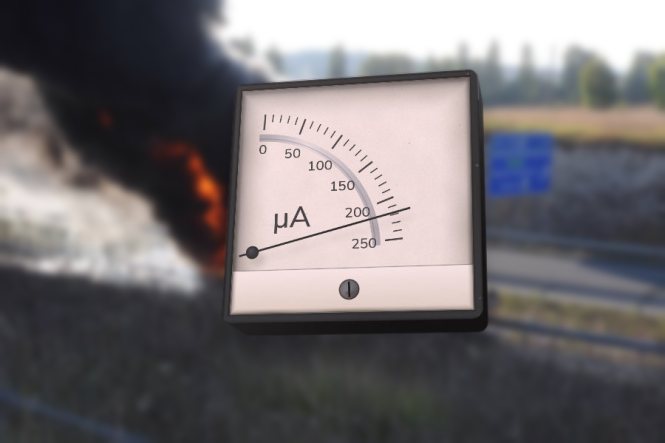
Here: 220µA
